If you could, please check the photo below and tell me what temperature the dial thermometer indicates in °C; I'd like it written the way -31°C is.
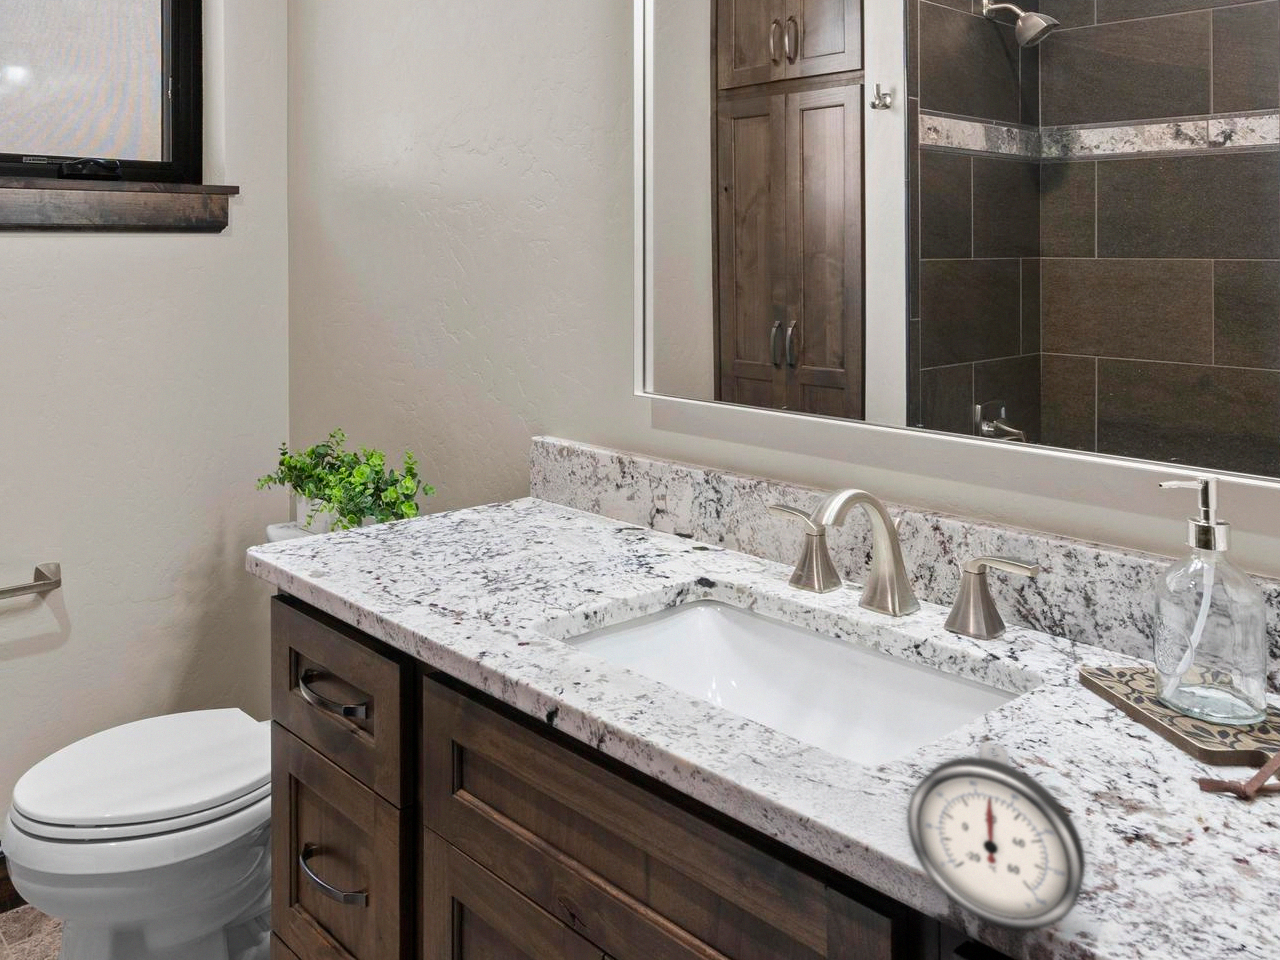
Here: 20°C
